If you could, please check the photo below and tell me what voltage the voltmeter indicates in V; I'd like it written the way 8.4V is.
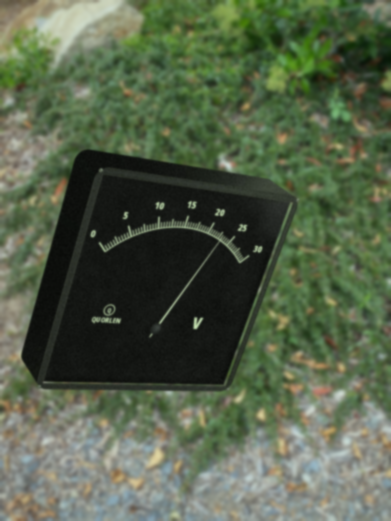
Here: 22.5V
